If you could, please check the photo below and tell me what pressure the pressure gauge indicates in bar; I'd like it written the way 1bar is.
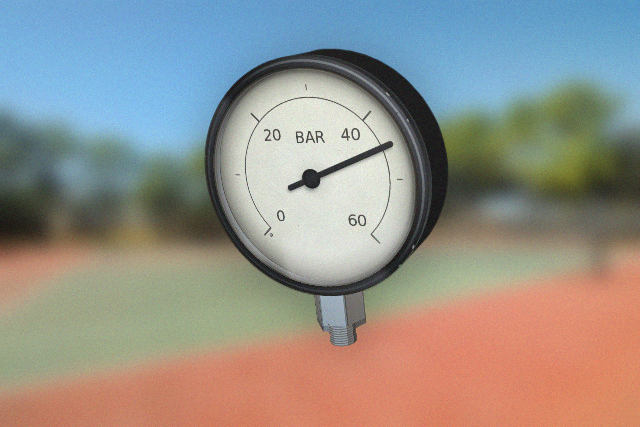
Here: 45bar
